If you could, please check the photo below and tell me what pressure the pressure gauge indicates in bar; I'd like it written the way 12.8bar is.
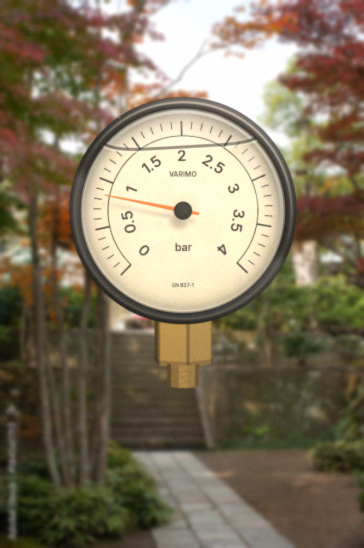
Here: 0.85bar
